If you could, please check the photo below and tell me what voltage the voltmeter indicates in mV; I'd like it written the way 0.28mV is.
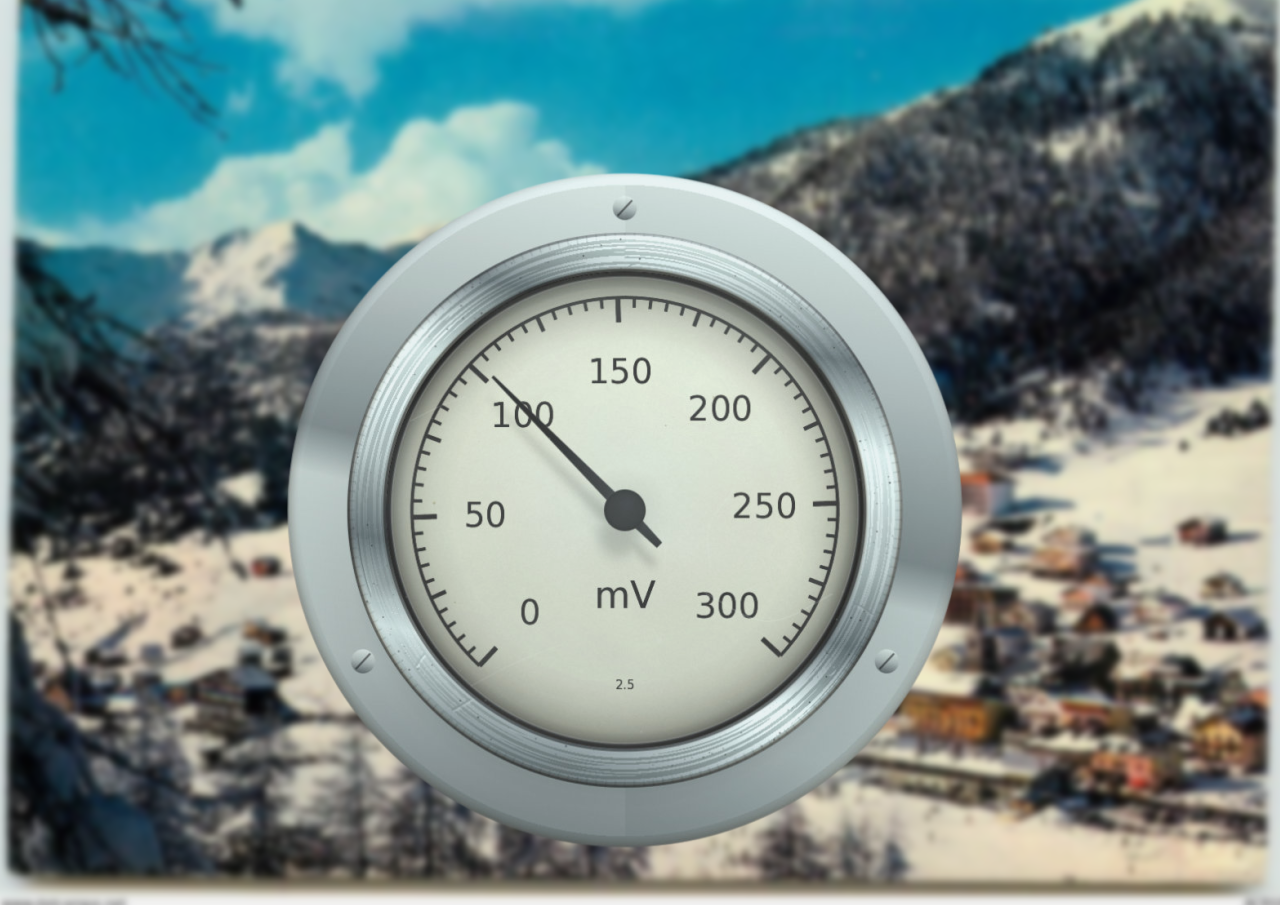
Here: 102.5mV
